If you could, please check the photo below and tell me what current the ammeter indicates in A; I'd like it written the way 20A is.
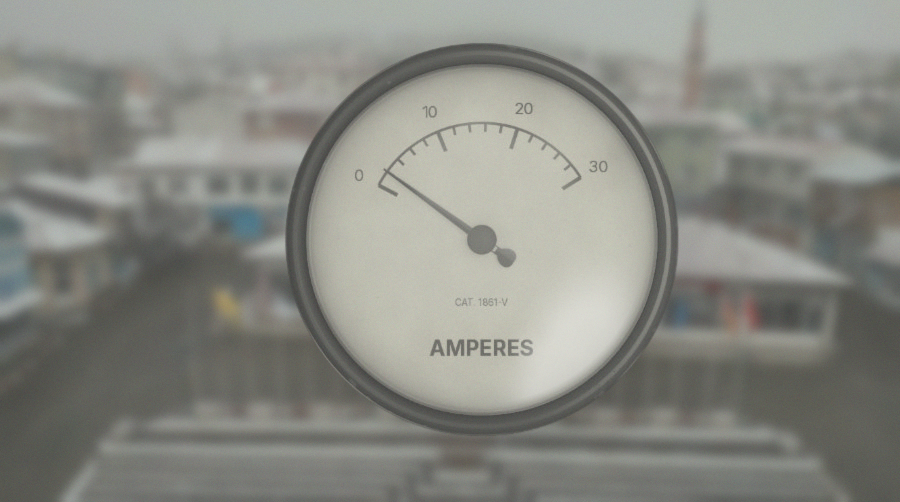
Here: 2A
